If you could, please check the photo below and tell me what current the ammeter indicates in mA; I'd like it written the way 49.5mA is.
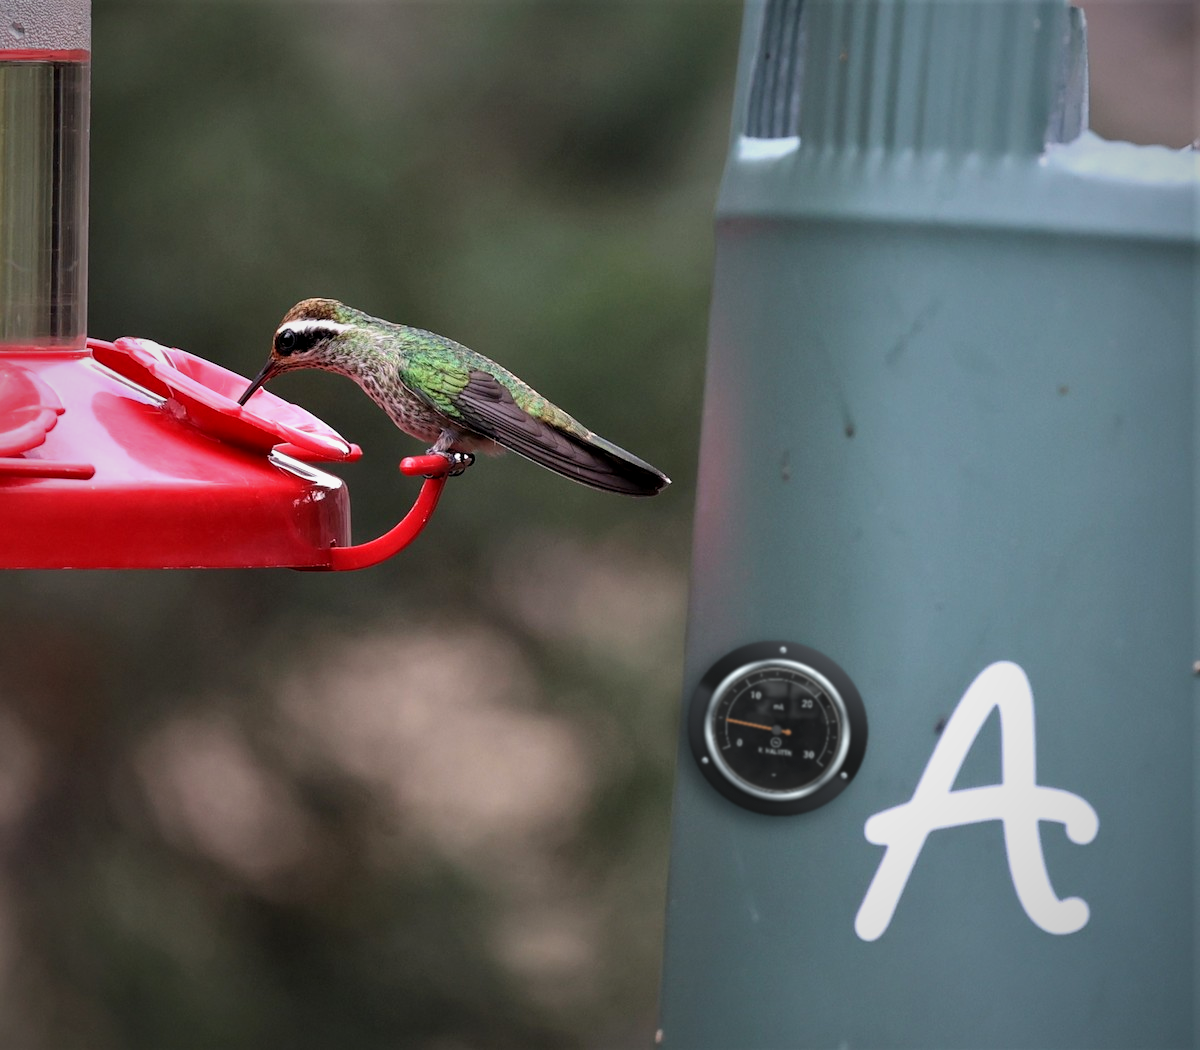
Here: 4mA
